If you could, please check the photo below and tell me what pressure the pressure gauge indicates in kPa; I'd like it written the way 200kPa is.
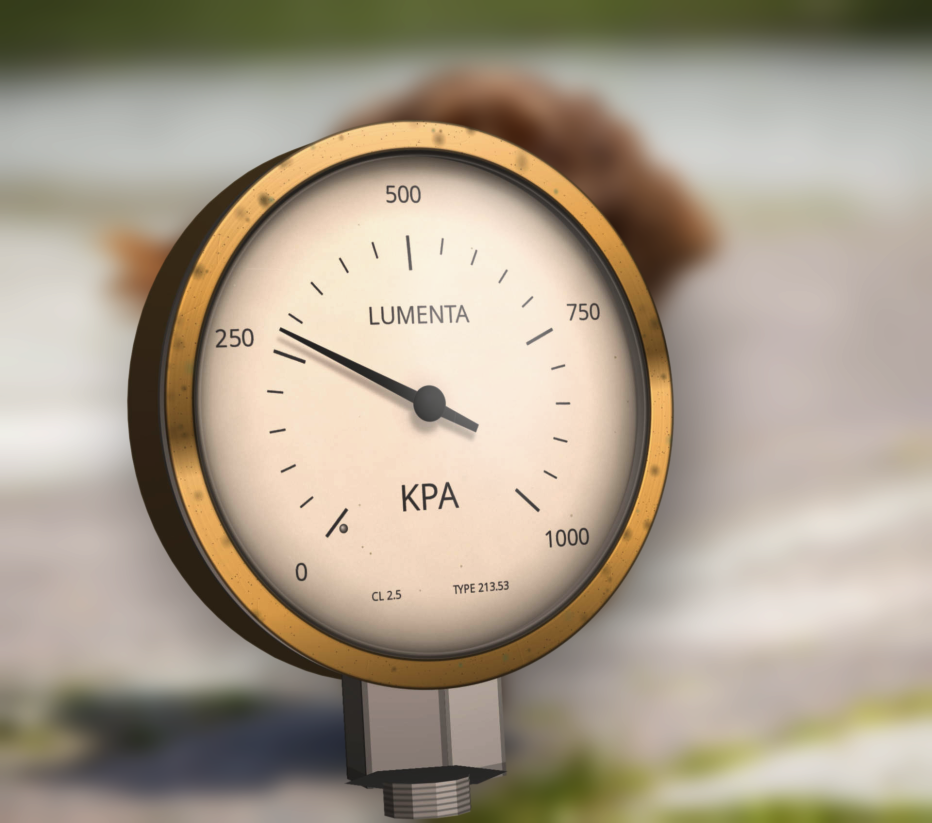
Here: 275kPa
